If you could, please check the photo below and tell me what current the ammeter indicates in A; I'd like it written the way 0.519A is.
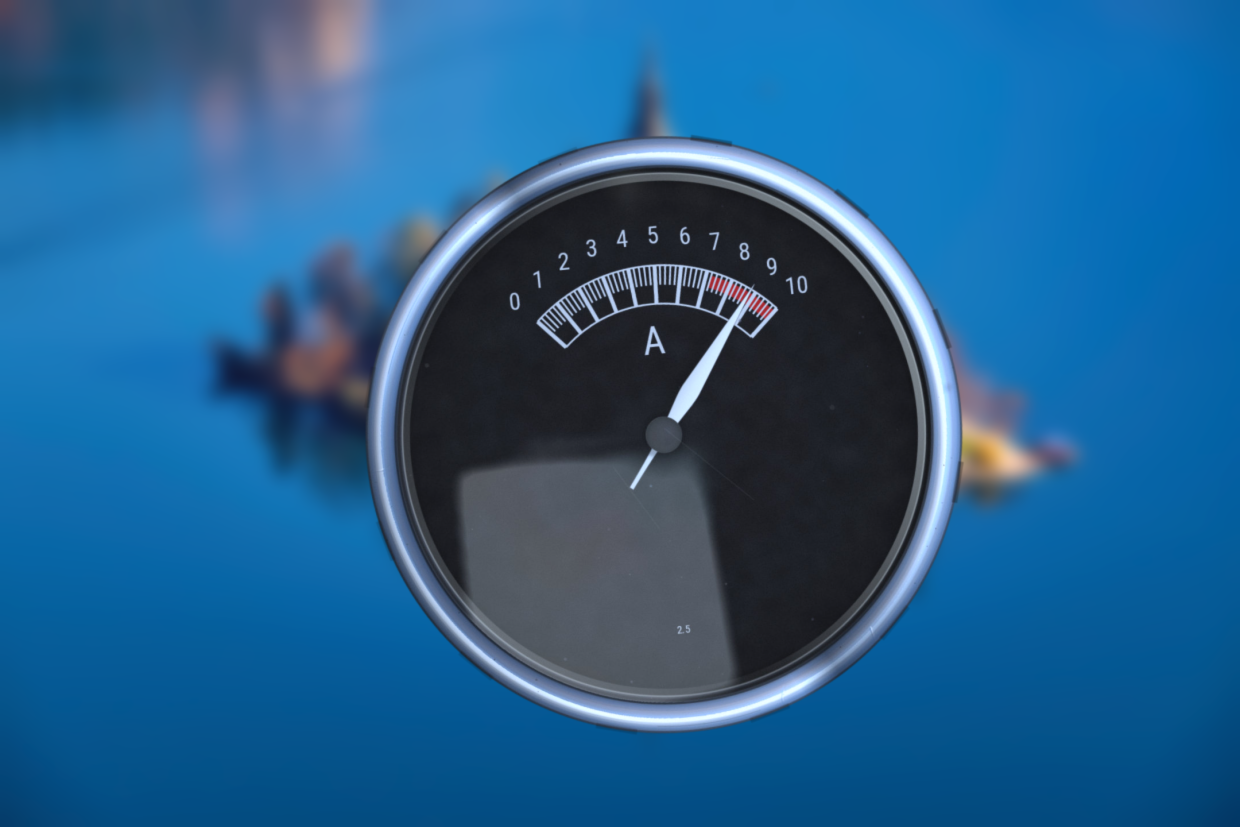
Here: 8.8A
